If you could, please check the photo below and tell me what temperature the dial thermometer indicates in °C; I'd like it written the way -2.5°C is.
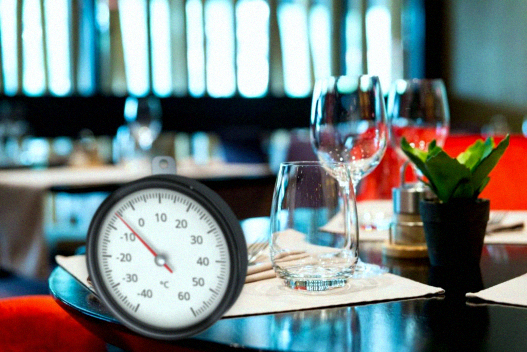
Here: -5°C
